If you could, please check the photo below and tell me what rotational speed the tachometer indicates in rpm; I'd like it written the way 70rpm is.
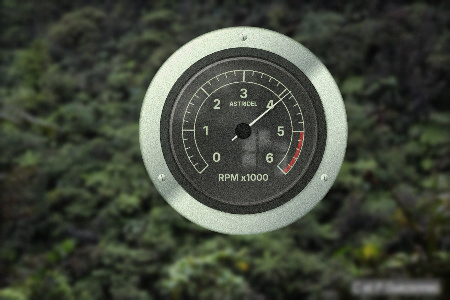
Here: 4100rpm
